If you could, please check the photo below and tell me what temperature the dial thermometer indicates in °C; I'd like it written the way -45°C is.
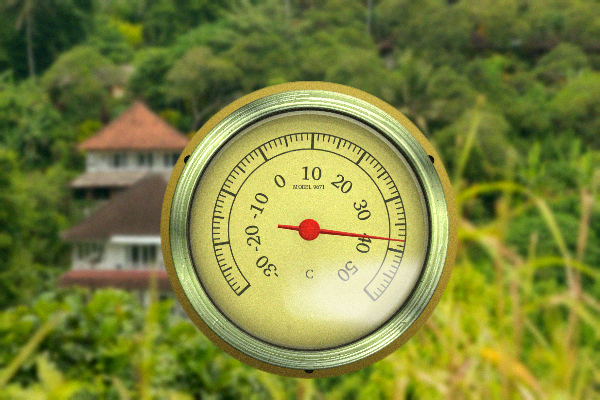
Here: 38°C
